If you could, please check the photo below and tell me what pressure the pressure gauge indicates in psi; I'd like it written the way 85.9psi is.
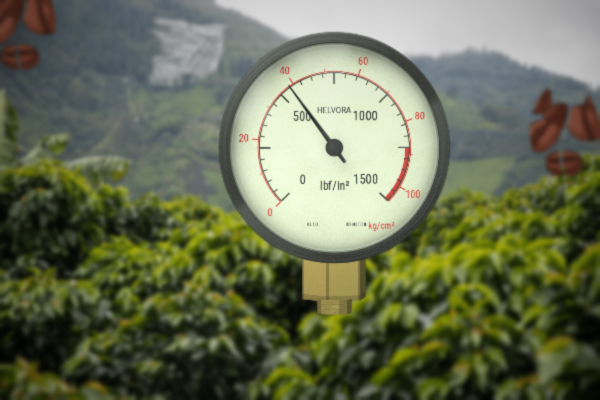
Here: 550psi
